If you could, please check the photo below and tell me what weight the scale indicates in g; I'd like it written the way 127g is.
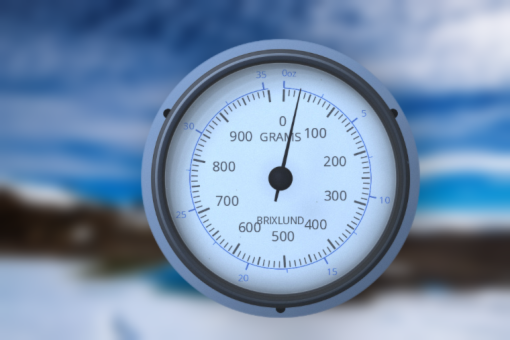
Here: 30g
